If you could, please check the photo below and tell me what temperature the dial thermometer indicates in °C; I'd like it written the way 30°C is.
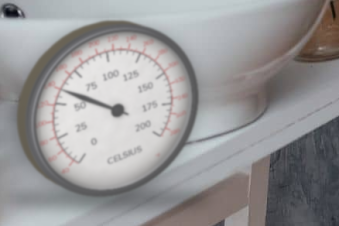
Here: 60°C
